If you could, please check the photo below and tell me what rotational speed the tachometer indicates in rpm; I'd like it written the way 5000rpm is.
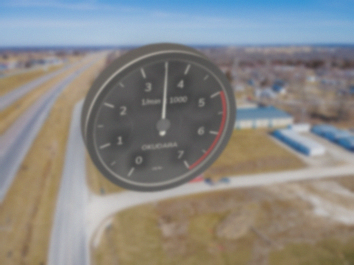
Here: 3500rpm
